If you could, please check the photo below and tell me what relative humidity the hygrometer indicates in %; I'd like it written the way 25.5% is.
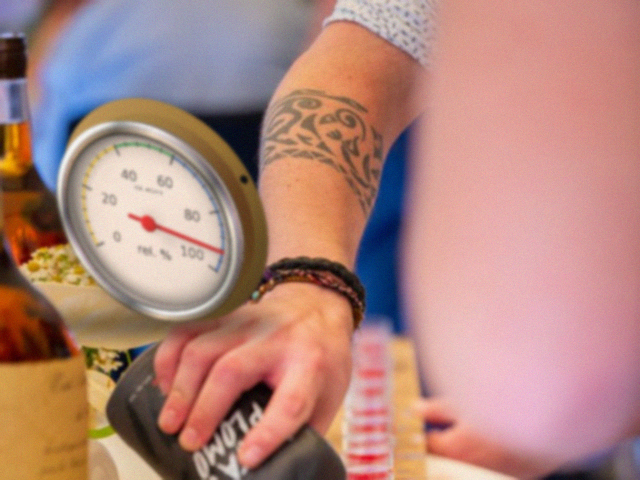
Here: 92%
